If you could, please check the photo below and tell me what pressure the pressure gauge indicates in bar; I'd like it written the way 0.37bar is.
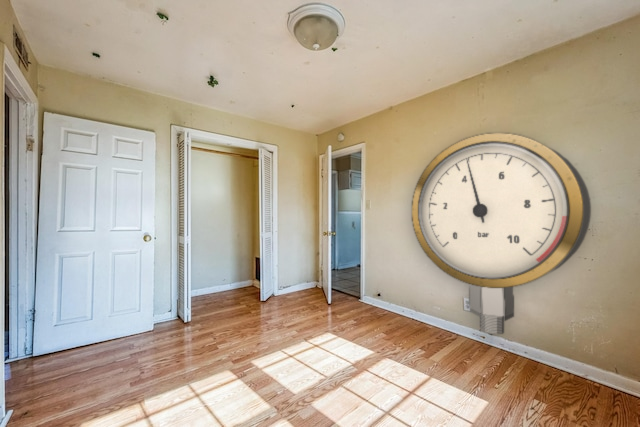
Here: 4.5bar
